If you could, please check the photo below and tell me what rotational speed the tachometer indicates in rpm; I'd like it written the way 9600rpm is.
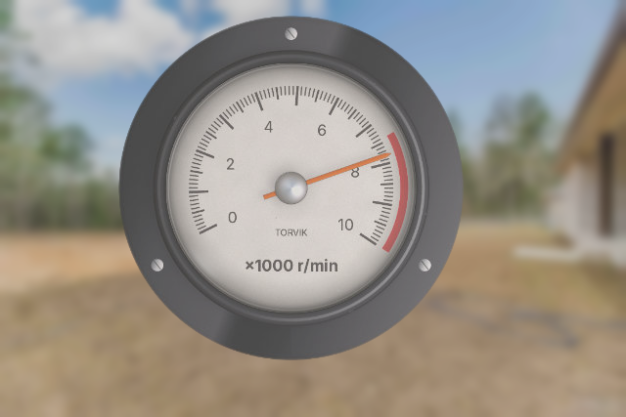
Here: 7800rpm
